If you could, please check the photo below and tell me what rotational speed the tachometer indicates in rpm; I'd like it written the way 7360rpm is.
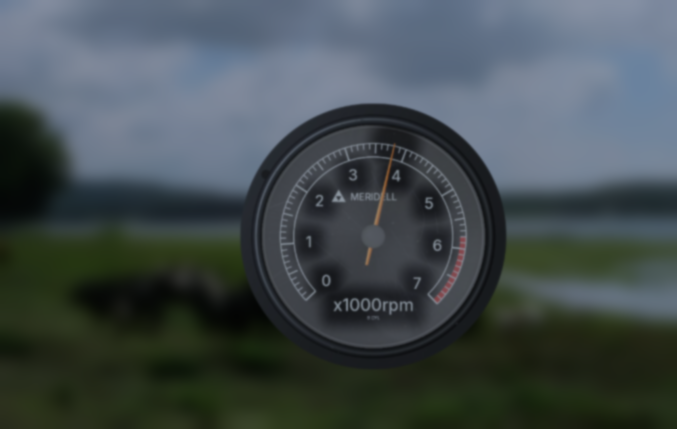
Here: 3800rpm
